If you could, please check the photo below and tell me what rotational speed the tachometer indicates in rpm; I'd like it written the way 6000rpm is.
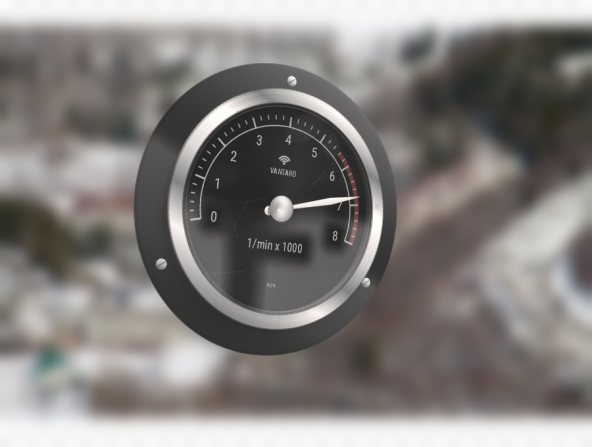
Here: 6800rpm
